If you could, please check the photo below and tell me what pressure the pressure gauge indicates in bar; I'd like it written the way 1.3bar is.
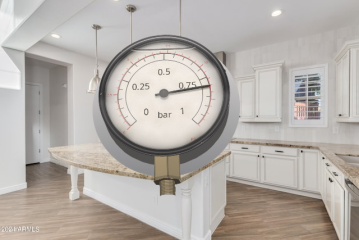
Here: 0.8bar
